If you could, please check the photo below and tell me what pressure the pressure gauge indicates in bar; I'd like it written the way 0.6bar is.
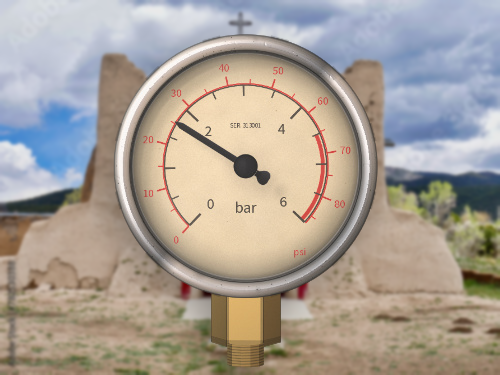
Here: 1.75bar
